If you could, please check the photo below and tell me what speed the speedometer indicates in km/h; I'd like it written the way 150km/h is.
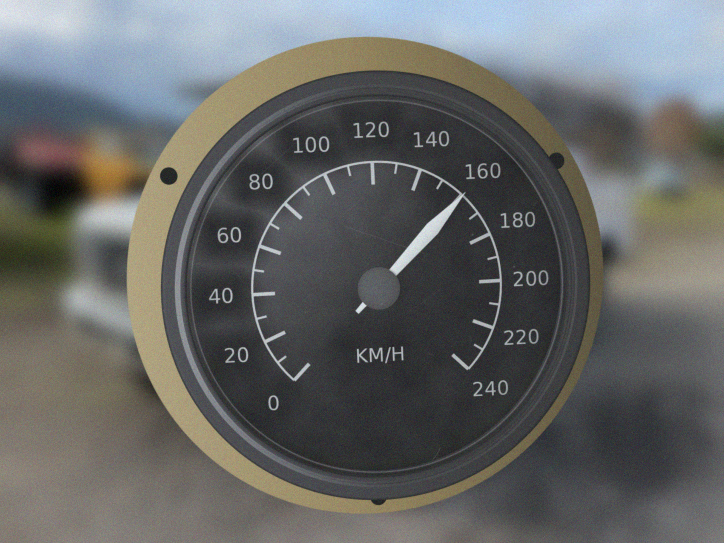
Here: 160km/h
